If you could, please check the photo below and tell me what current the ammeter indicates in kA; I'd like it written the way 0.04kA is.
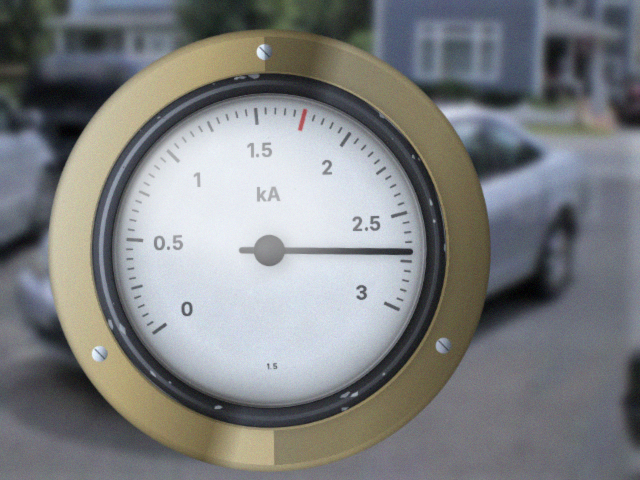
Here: 2.7kA
